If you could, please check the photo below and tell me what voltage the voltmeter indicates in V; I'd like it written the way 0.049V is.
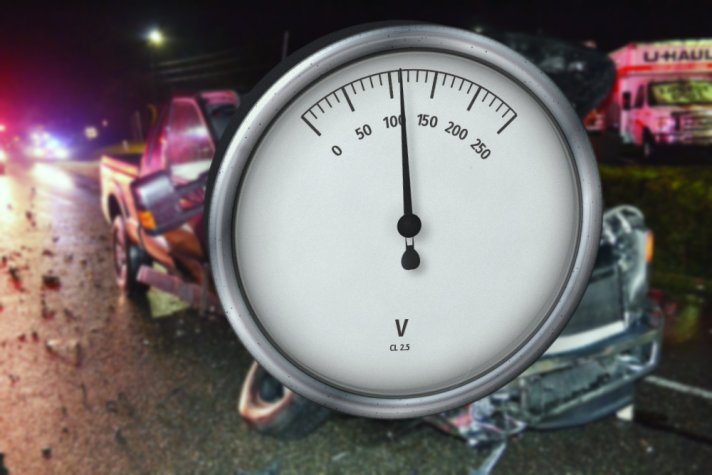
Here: 110V
